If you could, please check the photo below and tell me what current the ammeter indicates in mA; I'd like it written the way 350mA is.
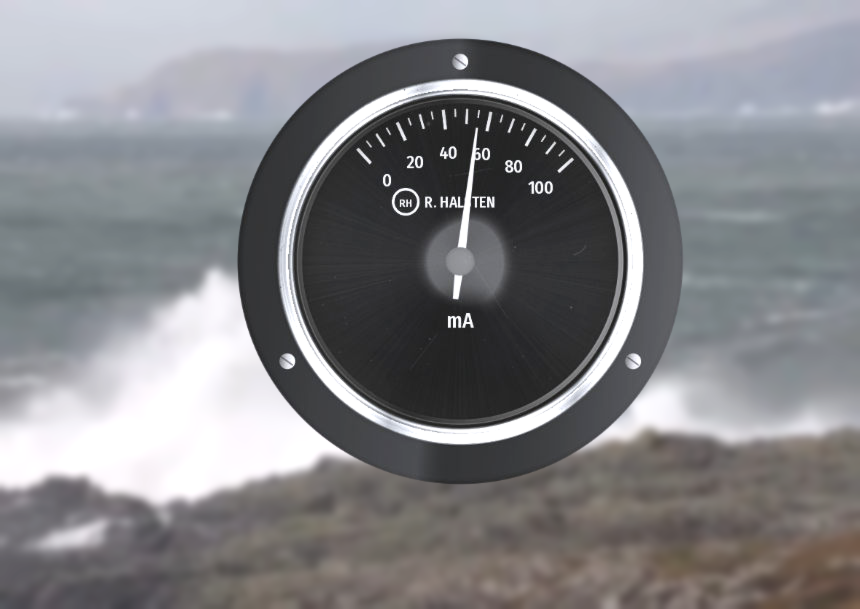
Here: 55mA
